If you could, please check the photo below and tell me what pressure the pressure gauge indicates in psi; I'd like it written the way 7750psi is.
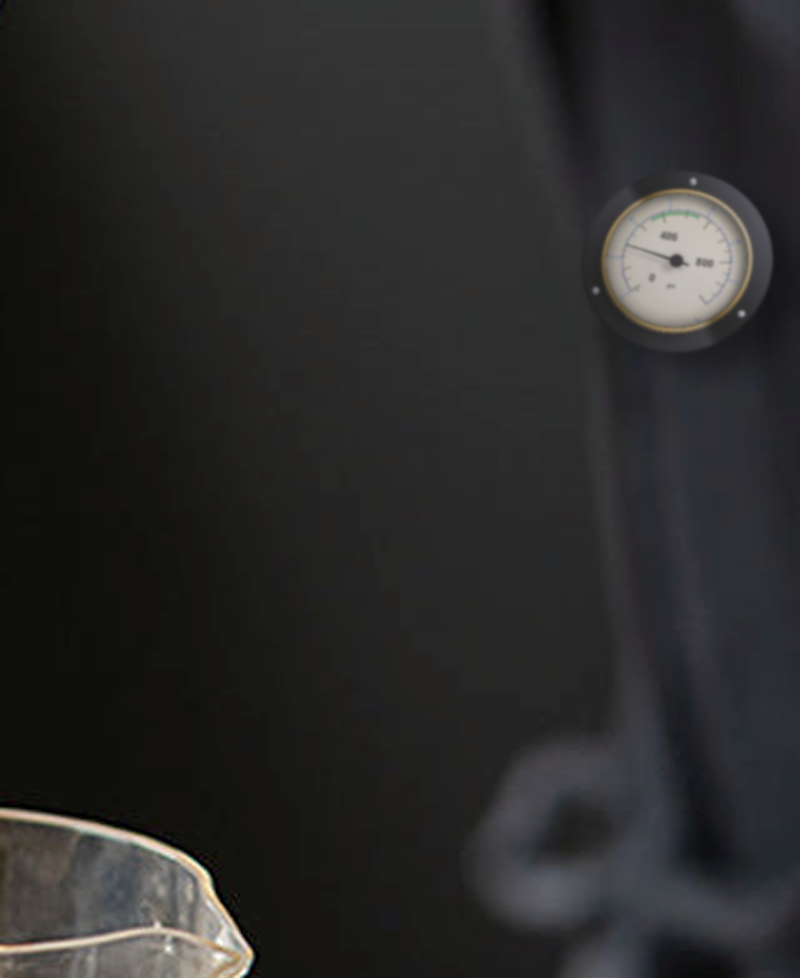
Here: 200psi
